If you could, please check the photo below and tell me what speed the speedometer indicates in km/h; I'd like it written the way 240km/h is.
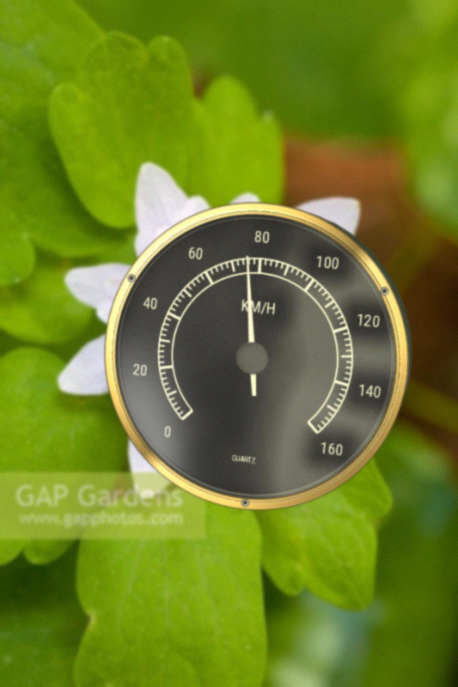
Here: 76km/h
